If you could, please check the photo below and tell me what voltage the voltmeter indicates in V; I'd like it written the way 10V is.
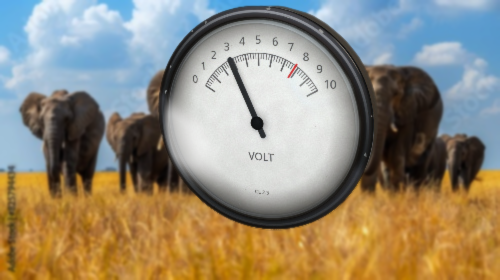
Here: 3V
